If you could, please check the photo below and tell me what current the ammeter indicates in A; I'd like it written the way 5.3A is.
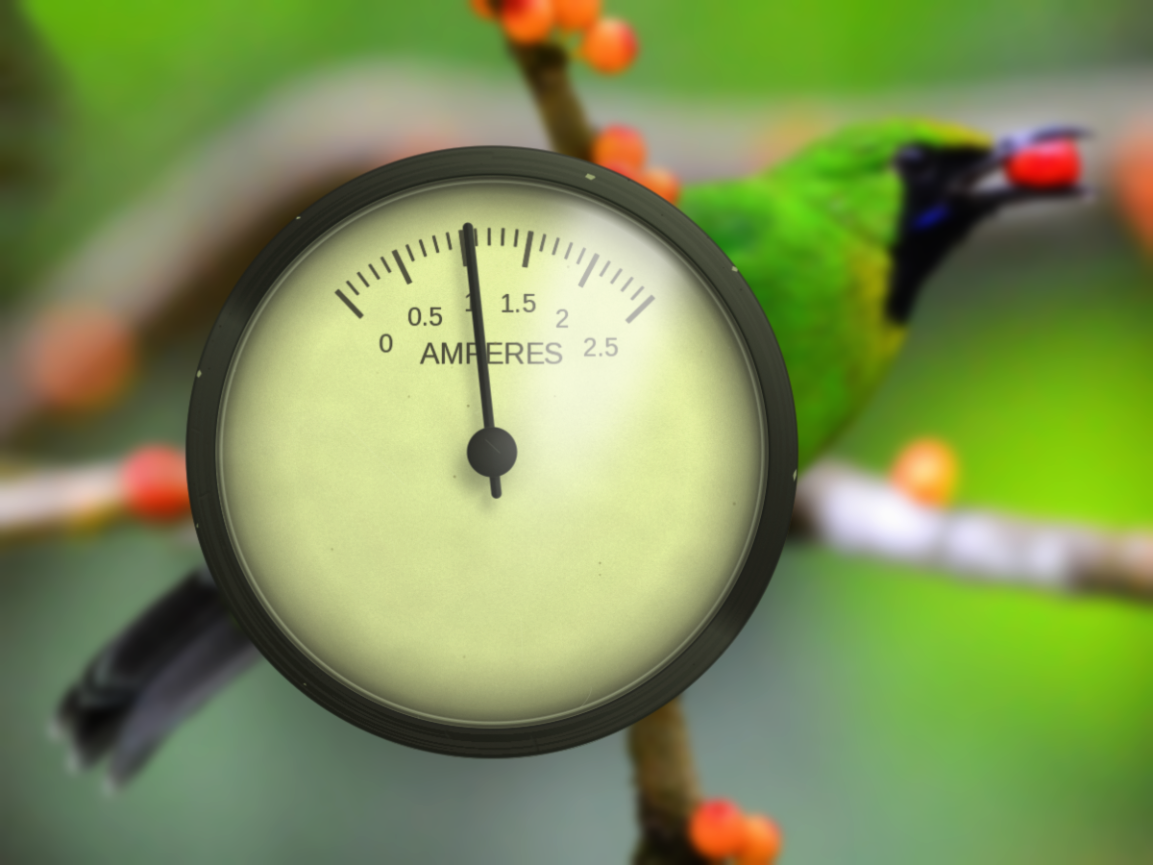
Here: 1.05A
